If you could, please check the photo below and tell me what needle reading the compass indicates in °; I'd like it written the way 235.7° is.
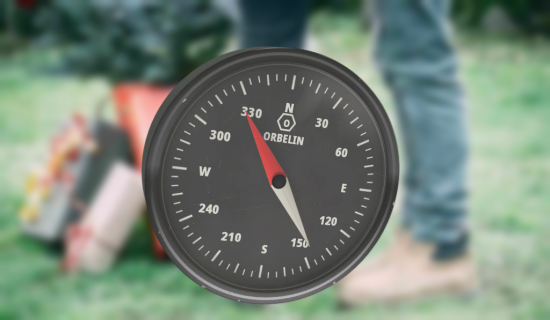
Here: 325°
